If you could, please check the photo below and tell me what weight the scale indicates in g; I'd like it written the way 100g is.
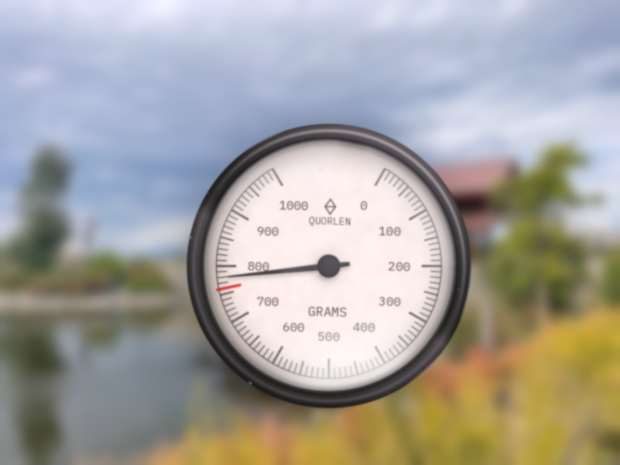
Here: 780g
